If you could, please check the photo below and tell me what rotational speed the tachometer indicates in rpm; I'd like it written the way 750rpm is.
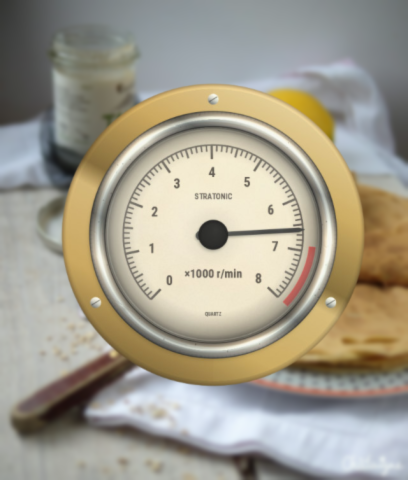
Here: 6600rpm
